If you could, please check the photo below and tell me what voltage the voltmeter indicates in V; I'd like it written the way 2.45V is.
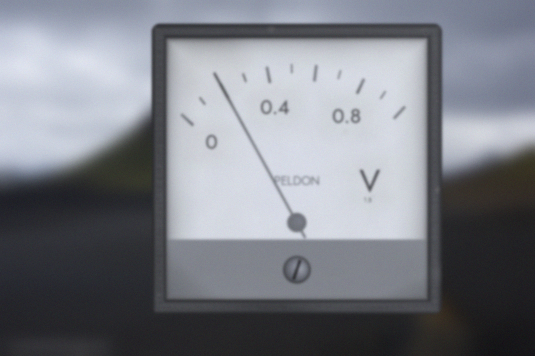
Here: 0.2V
